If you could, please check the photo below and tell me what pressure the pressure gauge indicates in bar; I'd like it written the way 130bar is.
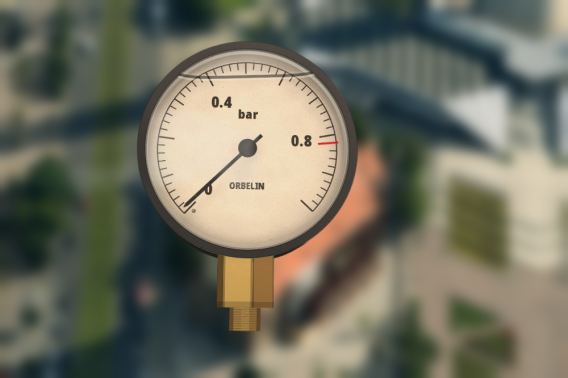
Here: 0.01bar
